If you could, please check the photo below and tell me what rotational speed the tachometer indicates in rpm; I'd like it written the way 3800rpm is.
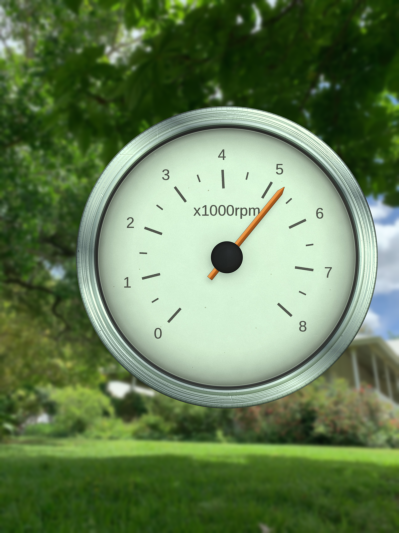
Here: 5250rpm
